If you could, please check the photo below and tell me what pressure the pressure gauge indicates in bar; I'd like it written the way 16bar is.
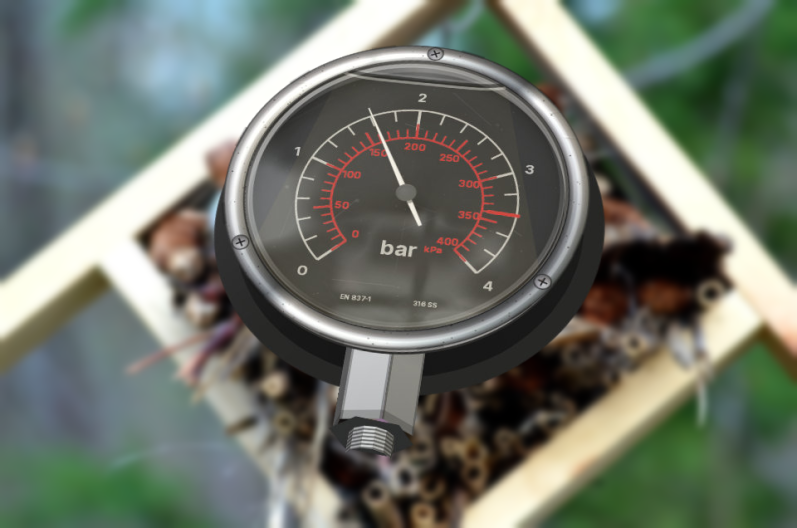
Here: 1.6bar
